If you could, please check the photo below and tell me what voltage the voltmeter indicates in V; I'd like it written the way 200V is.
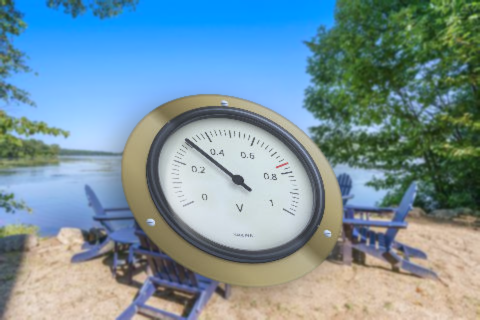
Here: 0.3V
